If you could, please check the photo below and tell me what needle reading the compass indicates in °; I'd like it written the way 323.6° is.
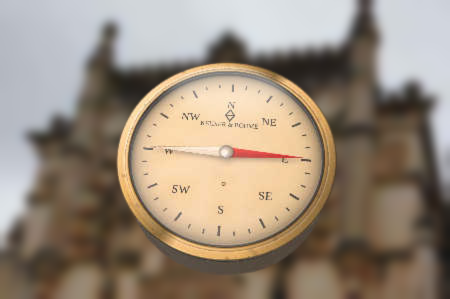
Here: 90°
